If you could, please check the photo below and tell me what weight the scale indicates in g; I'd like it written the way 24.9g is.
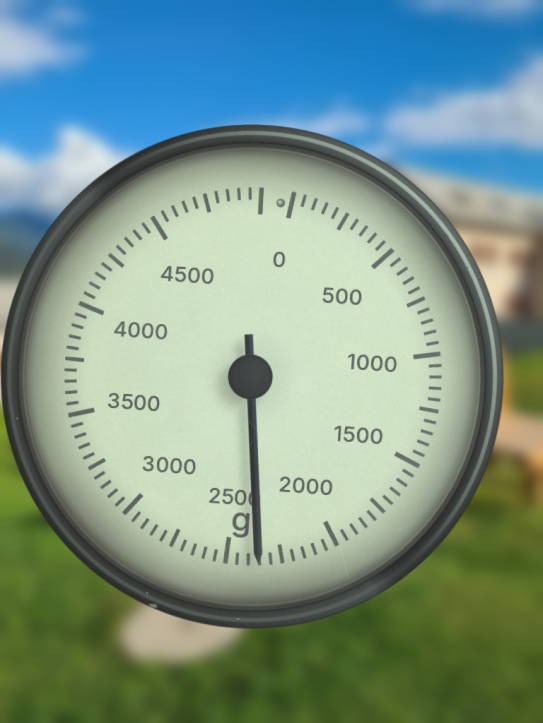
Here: 2350g
